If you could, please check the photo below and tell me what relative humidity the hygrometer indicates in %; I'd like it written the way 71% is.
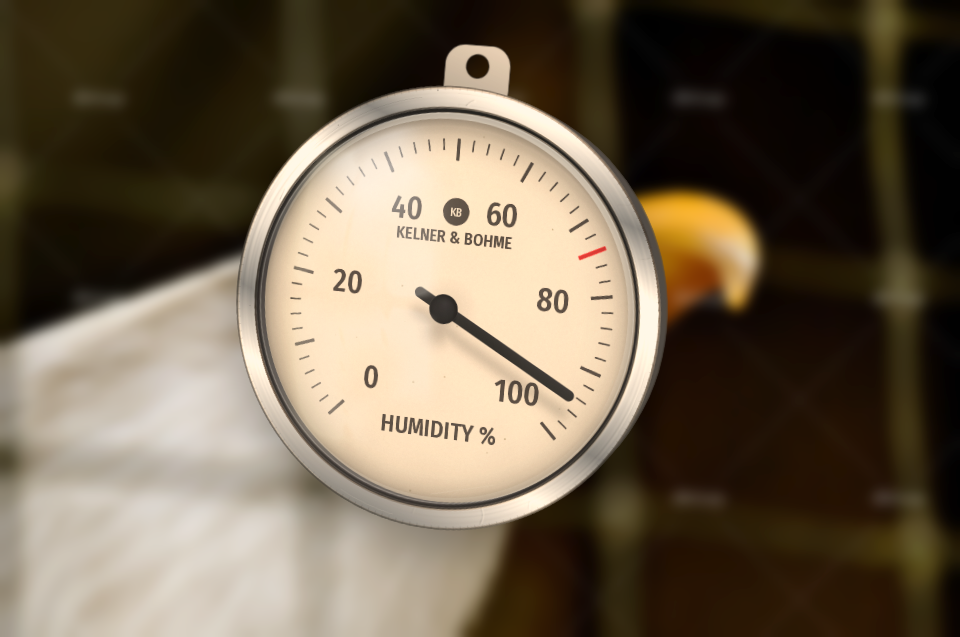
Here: 94%
